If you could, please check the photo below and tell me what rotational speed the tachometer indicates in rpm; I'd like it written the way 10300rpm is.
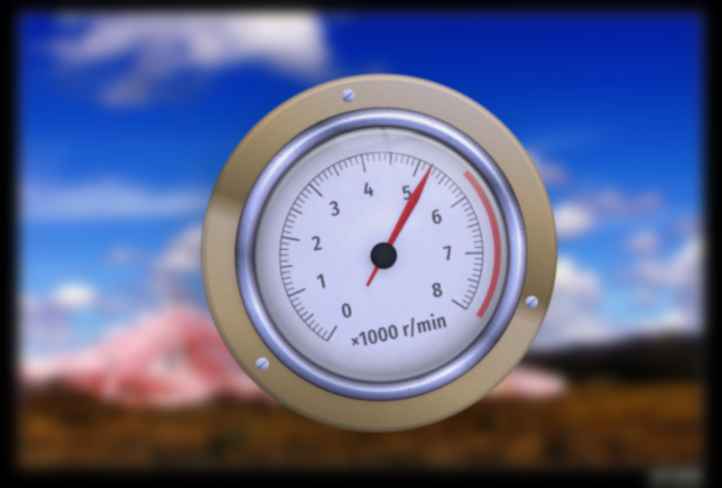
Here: 5200rpm
